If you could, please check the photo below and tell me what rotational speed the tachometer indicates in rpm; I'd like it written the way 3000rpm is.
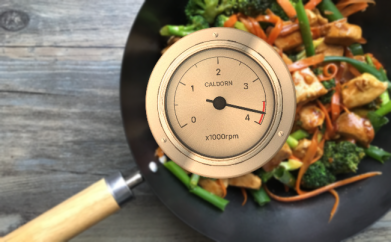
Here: 3750rpm
